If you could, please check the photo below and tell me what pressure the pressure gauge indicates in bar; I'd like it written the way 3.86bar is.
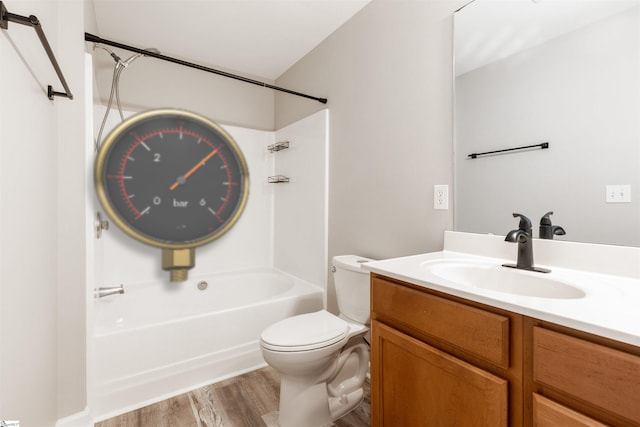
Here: 4bar
